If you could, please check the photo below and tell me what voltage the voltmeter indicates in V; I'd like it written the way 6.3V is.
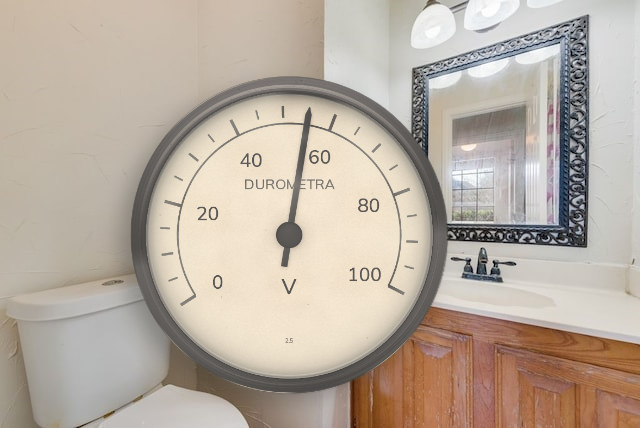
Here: 55V
